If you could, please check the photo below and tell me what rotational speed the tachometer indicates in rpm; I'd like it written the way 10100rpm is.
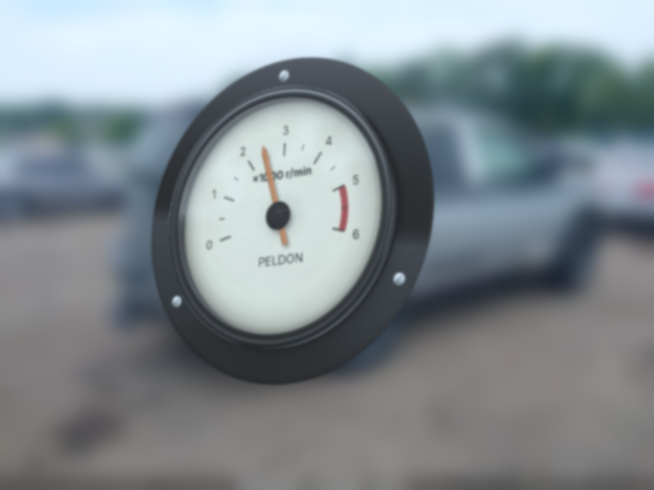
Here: 2500rpm
